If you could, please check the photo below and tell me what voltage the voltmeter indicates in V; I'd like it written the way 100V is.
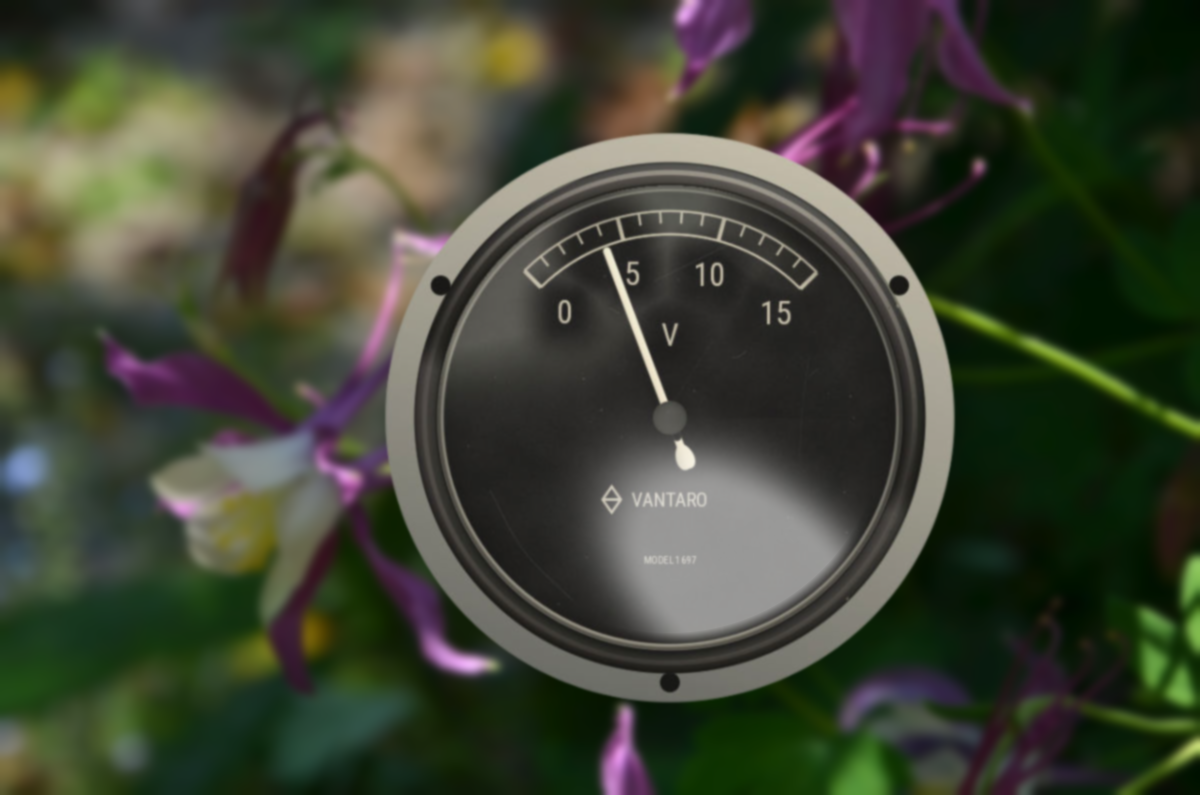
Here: 4V
